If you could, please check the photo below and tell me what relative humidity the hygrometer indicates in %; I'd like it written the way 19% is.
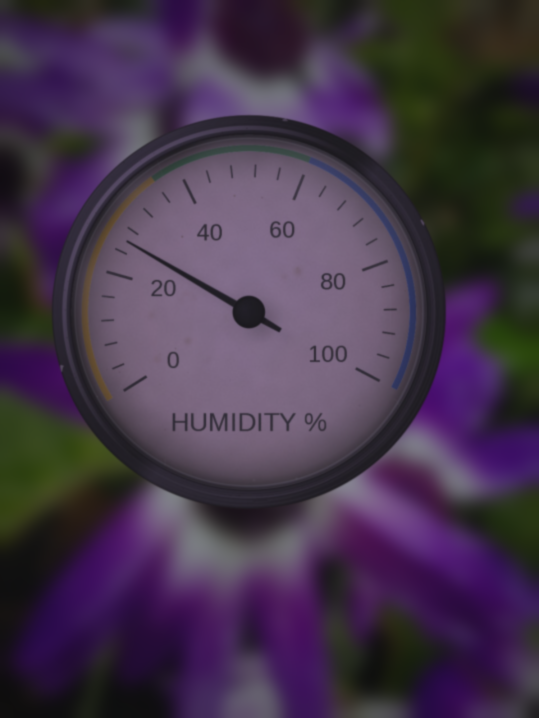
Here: 26%
